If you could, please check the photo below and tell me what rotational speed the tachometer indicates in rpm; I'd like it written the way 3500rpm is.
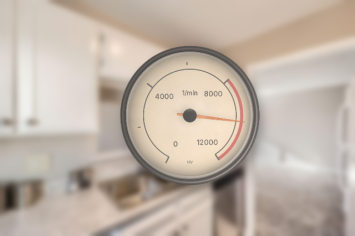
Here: 10000rpm
